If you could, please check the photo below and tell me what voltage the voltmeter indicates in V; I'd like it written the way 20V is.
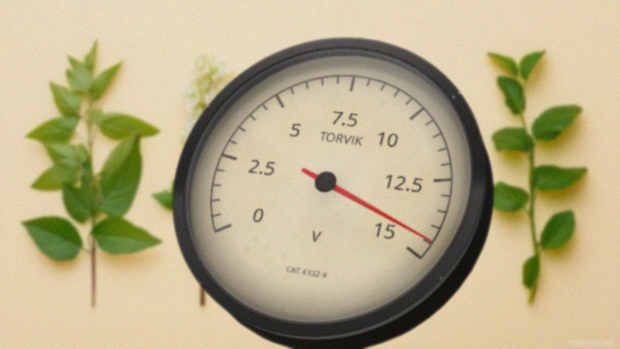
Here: 14.5V
